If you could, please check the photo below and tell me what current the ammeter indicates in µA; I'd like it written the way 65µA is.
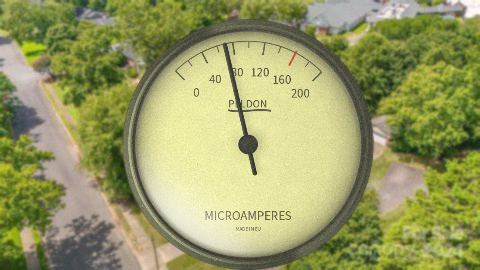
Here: 70µA
